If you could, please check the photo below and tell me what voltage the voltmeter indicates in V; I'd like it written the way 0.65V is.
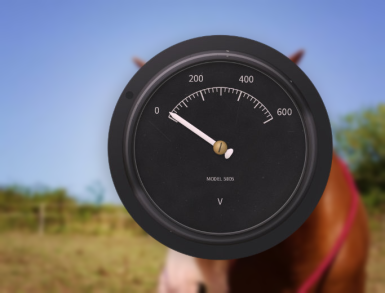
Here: 20V
